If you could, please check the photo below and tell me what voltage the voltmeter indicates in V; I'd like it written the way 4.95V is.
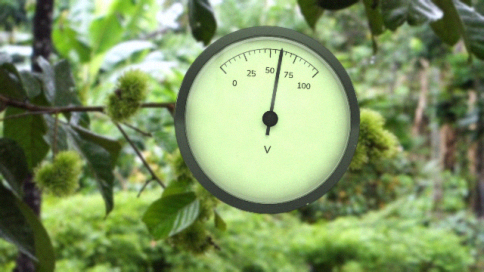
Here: 60V
